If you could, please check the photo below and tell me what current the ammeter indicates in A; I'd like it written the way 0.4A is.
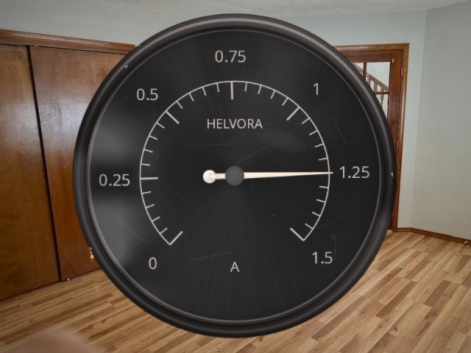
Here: 1.25A
